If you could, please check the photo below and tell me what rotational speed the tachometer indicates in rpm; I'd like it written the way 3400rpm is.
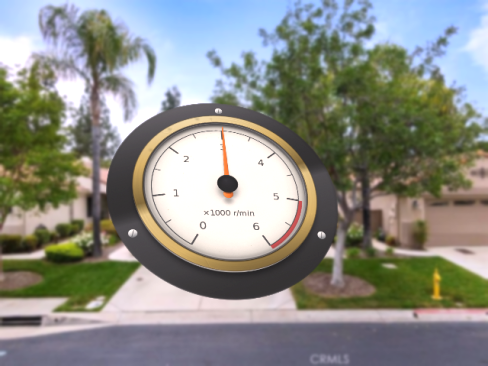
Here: 3000rpm
